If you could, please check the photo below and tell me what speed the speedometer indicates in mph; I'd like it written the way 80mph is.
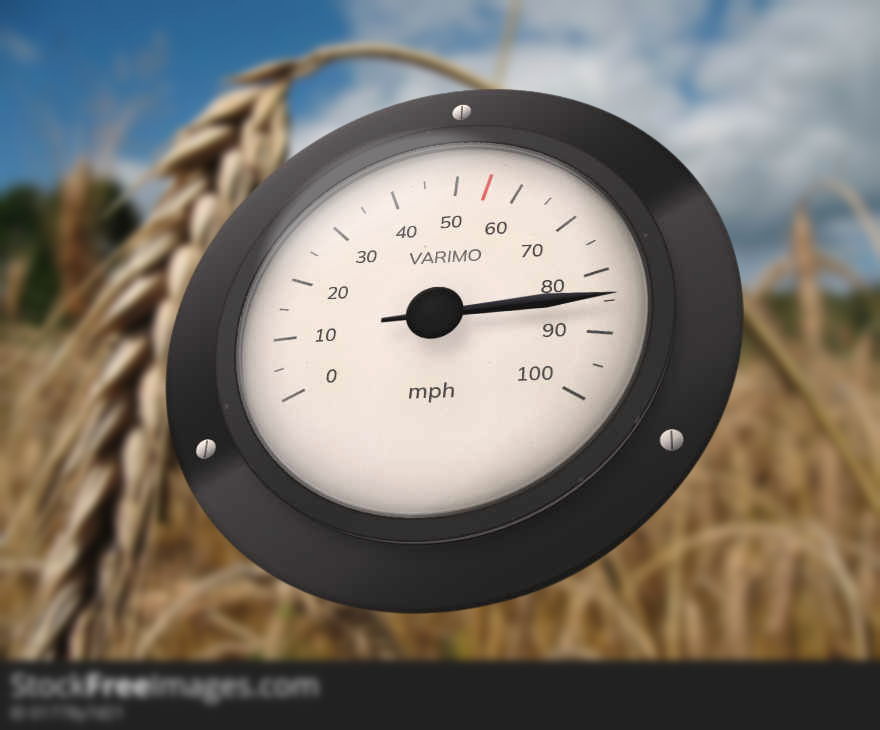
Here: 85mph
